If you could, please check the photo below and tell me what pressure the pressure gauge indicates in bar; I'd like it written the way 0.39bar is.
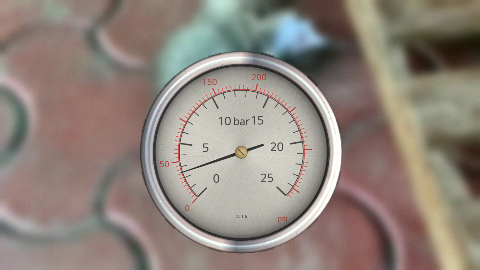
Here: 2.5bar
